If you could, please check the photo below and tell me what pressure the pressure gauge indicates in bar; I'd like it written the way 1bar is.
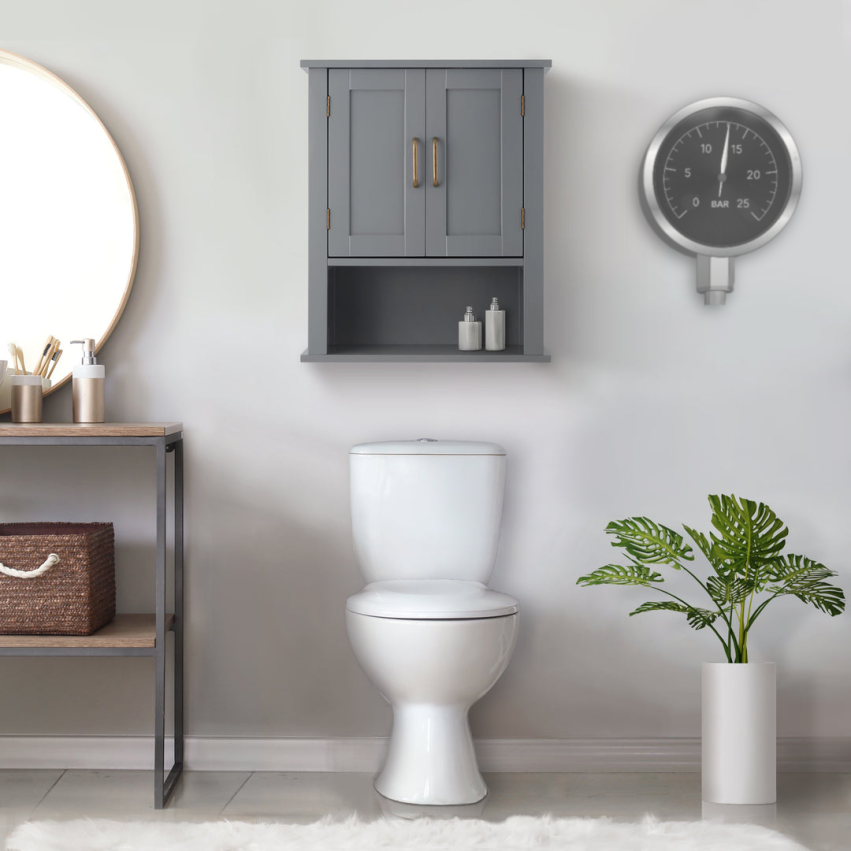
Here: 13bar
